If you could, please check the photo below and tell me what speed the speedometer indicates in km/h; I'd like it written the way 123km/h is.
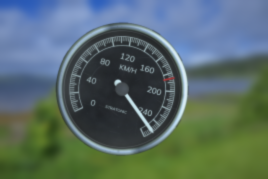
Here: 250km/h
